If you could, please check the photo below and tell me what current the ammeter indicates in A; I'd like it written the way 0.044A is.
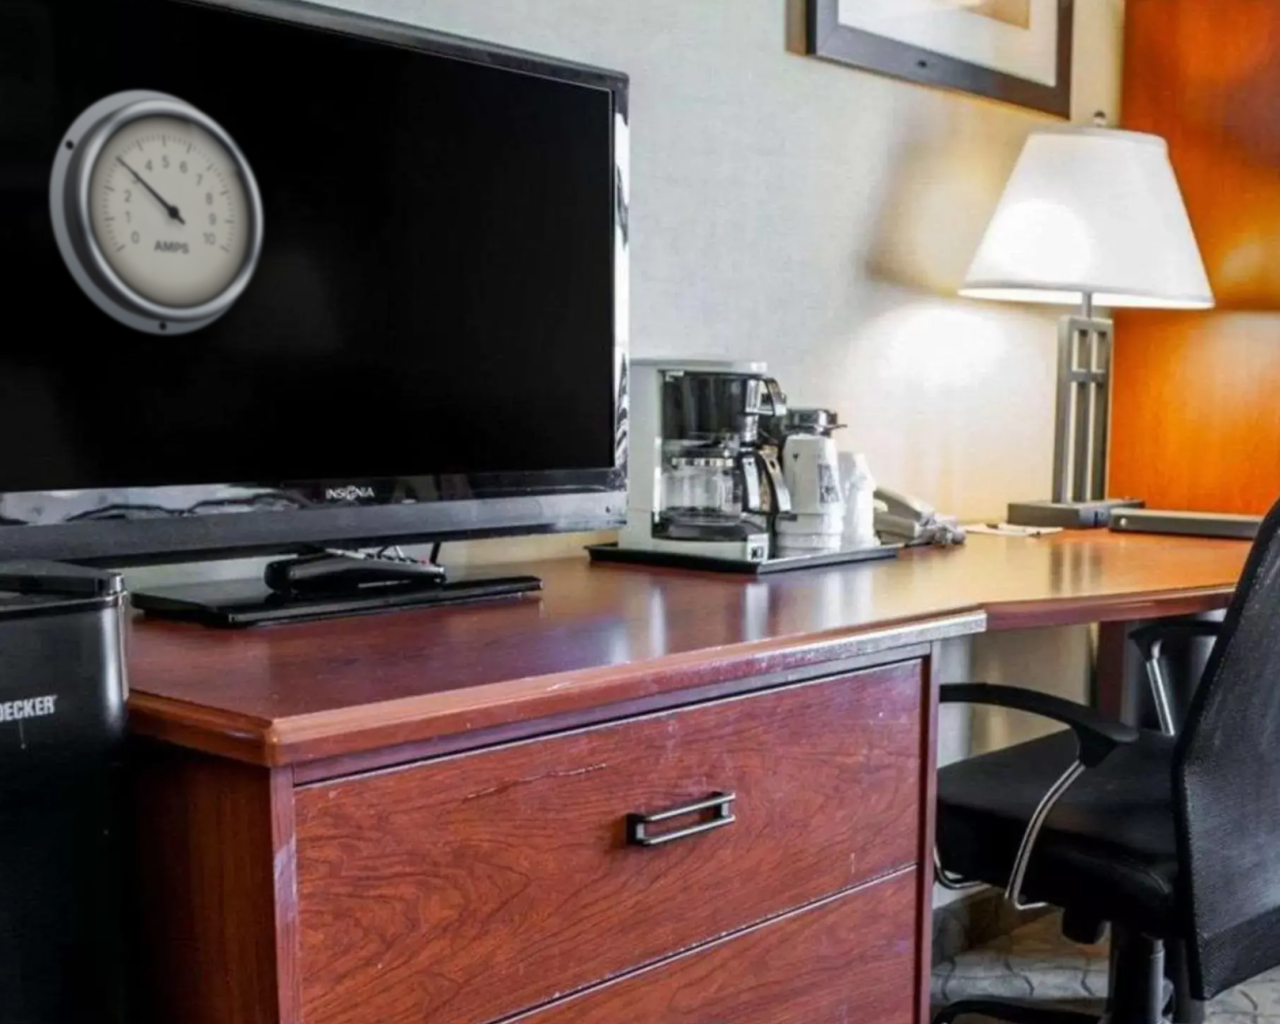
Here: 3A
